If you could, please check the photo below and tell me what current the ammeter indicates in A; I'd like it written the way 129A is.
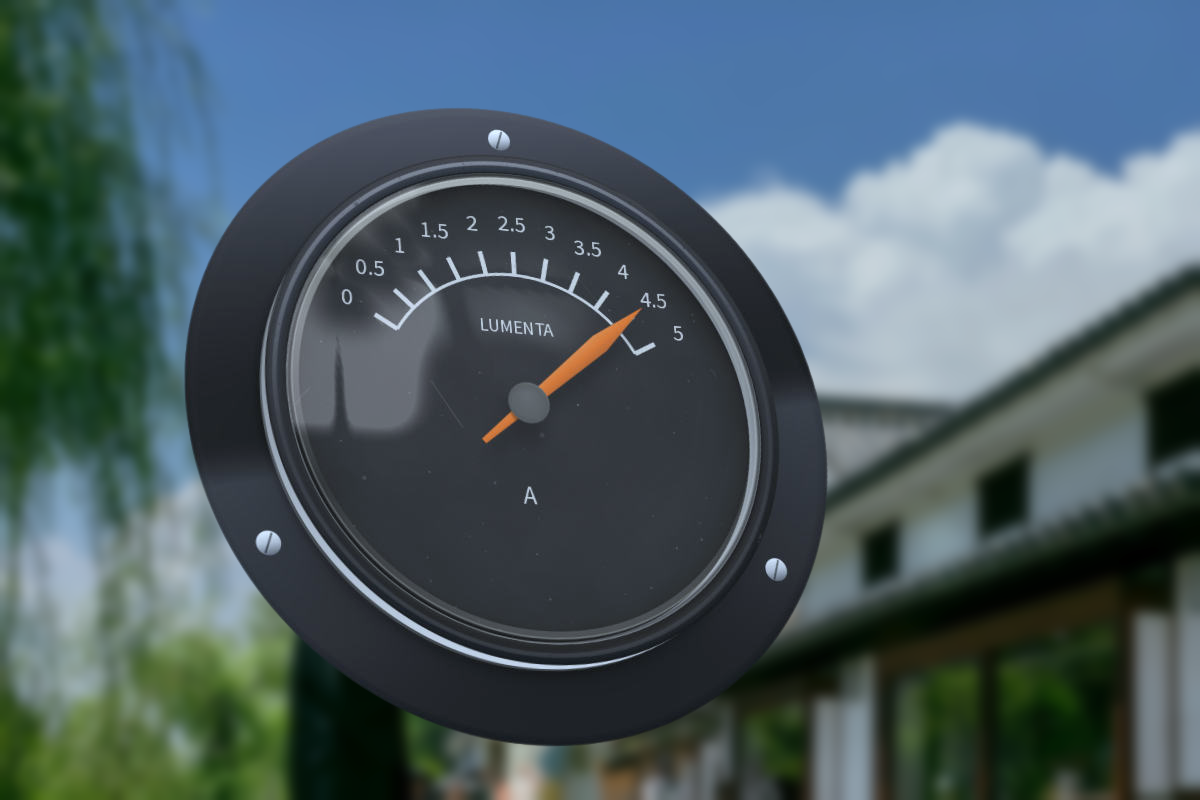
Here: 4.5A
